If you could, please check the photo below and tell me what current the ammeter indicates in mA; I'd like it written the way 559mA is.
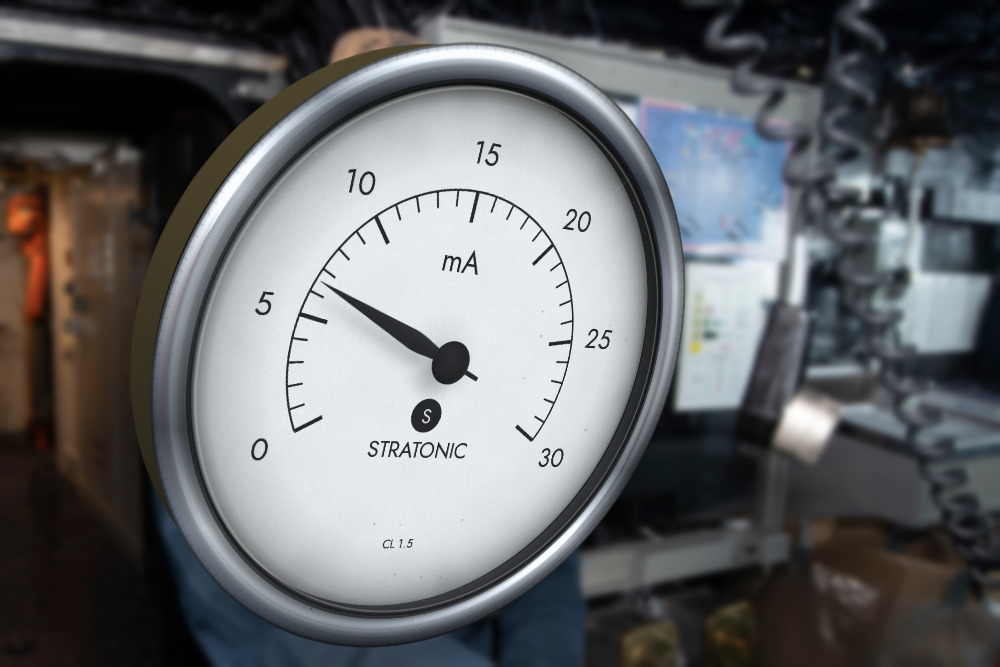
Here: 6.5mA
